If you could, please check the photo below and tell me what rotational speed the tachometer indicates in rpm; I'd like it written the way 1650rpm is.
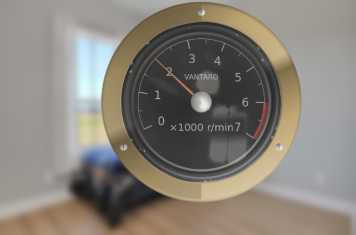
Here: 2000rpm
